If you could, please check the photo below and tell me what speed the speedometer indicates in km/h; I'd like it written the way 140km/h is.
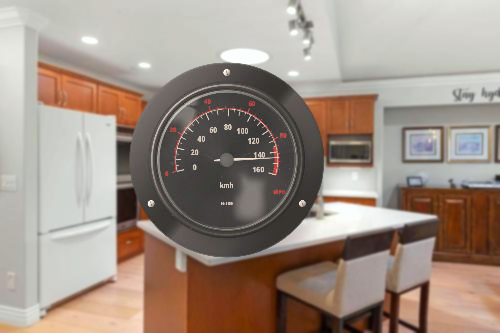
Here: 145km/h
